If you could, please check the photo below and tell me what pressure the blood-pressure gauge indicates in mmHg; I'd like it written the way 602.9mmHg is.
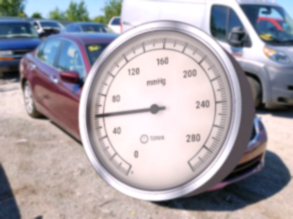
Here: 60mmHg
